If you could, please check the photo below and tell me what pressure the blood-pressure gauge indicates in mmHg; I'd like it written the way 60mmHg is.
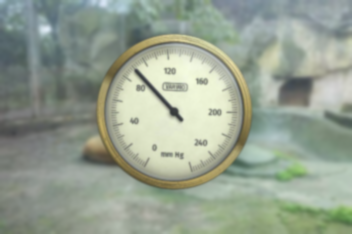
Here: 90mmHg
